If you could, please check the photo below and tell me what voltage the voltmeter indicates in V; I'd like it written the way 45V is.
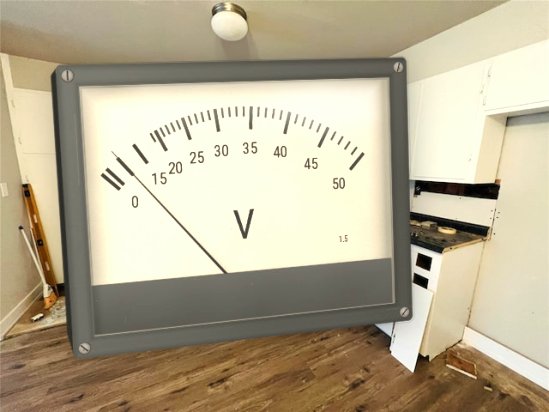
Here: 10V
